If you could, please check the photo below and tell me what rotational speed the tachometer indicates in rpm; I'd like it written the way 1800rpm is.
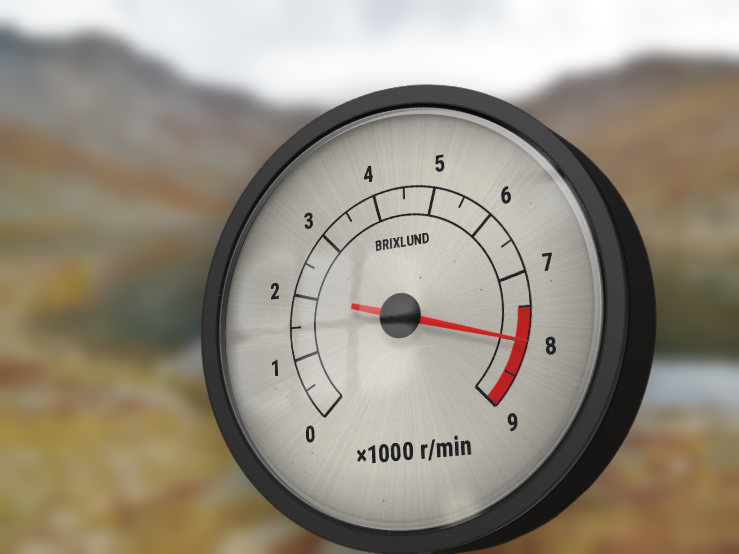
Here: 8000rpm
